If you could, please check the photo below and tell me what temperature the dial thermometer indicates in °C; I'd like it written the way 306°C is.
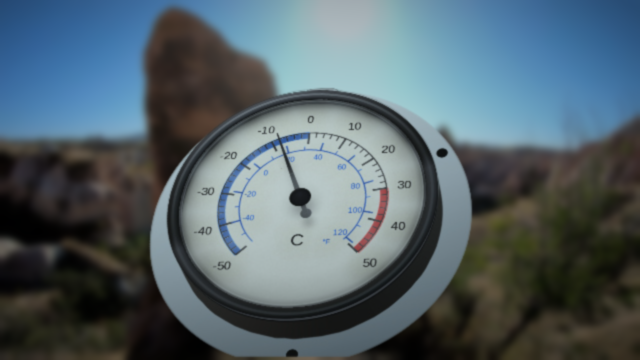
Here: -8°C
